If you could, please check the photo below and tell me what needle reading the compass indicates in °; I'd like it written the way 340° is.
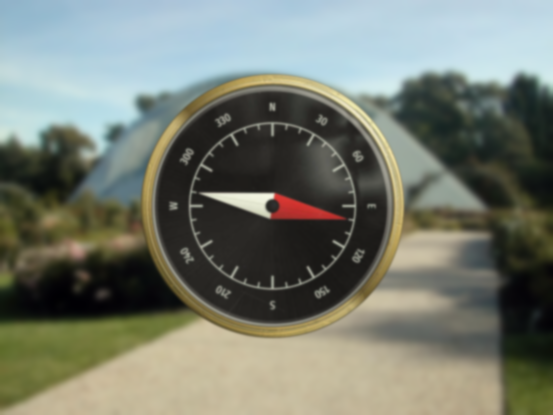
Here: 100°
